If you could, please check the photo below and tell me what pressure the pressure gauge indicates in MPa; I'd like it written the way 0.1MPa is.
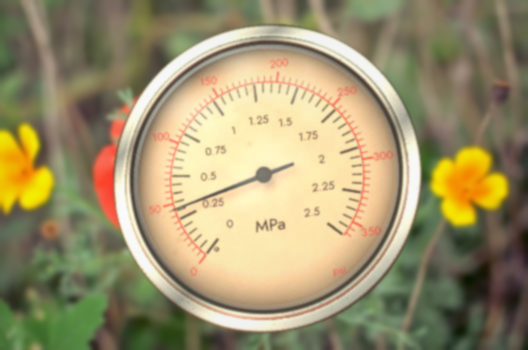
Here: 0.3MPa
